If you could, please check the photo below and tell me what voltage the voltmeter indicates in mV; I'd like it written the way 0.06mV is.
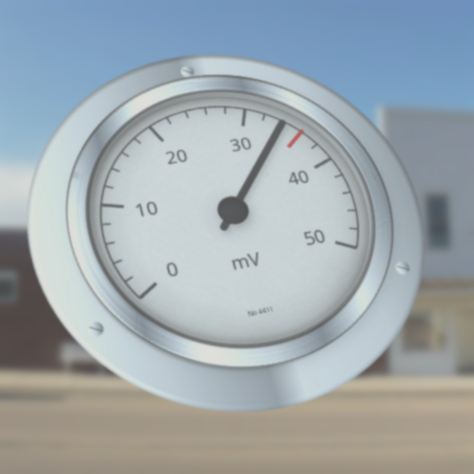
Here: 34mV
